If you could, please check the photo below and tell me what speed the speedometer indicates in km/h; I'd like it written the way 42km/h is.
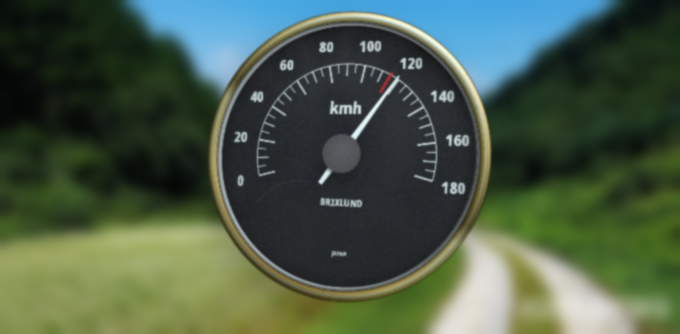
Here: 120km/h
